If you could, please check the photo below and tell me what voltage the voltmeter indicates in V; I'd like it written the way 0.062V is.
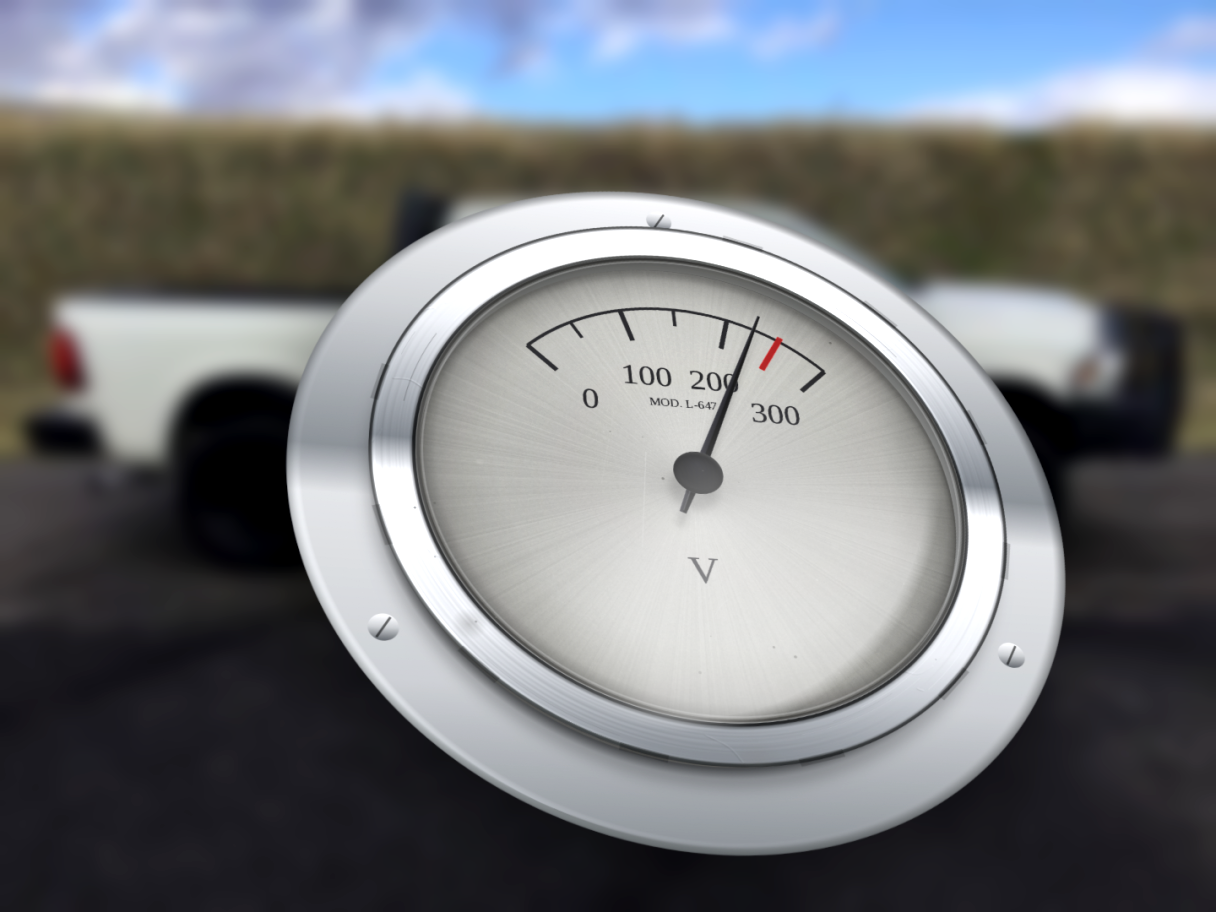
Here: 225V
